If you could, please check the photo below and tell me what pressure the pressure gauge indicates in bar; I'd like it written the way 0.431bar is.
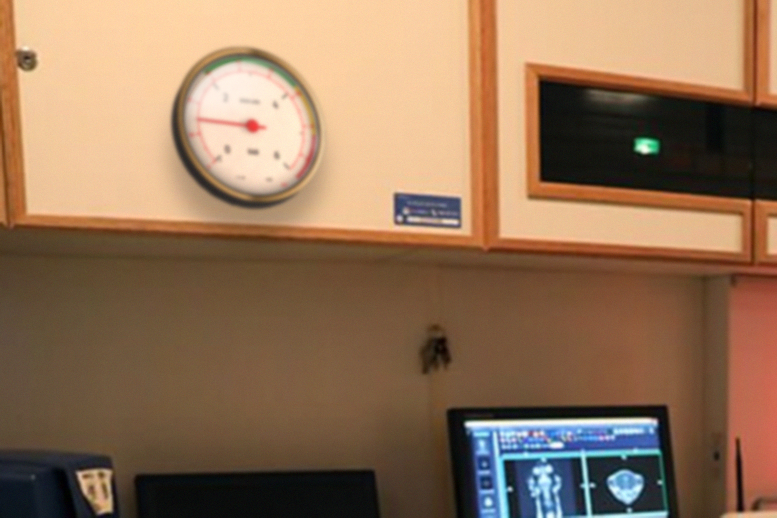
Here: 1bar
